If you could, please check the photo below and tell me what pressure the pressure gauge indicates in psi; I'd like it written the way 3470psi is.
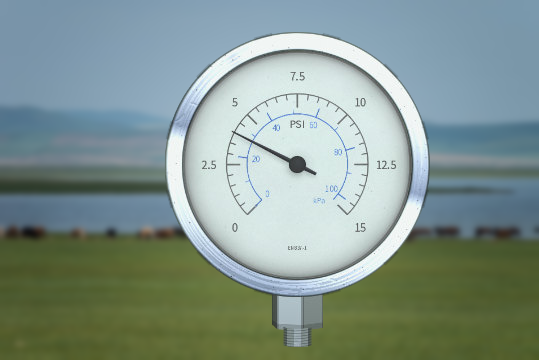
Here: 4psi
